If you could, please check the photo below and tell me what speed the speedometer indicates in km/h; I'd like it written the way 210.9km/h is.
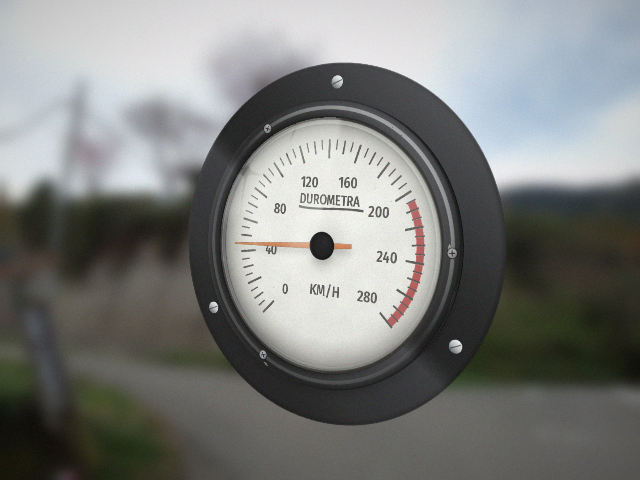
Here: 45km/h
